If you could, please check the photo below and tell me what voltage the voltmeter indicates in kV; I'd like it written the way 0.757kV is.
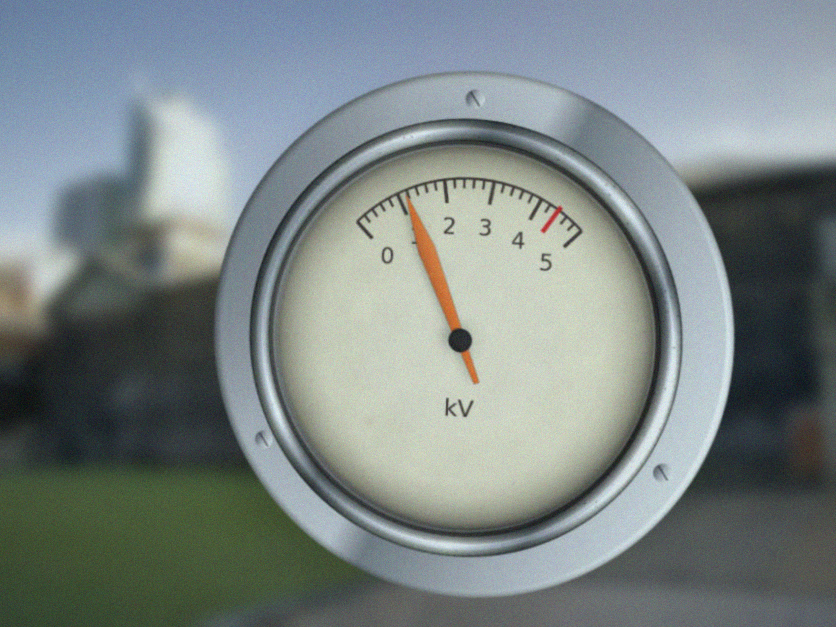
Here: 1.2kV
